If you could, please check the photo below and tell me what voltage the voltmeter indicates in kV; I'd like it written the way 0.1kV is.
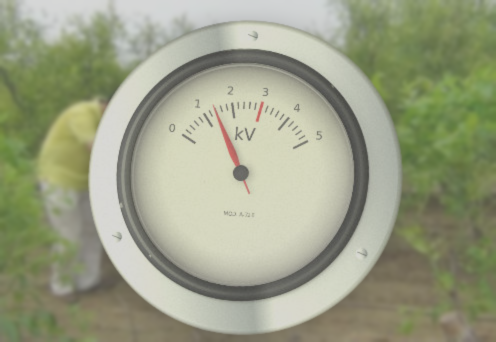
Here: 1.4kV
